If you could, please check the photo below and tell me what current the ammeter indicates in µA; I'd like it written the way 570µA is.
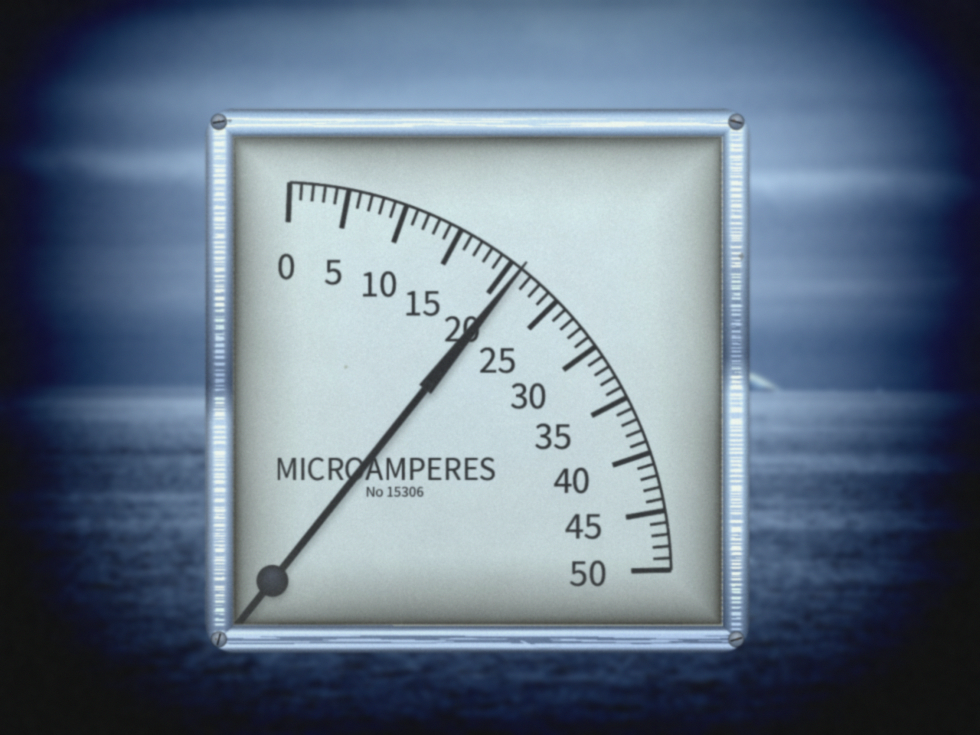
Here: 21µA
